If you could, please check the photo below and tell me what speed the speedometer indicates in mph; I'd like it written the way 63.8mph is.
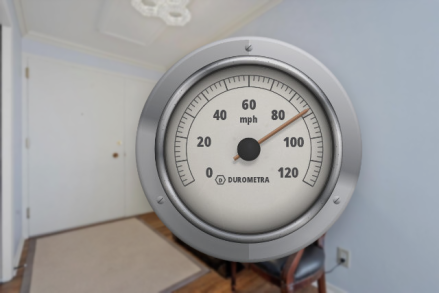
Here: 88mph
